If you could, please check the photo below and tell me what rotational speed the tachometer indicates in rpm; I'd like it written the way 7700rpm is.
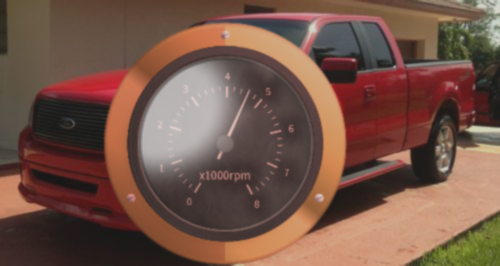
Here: 4600rpm
